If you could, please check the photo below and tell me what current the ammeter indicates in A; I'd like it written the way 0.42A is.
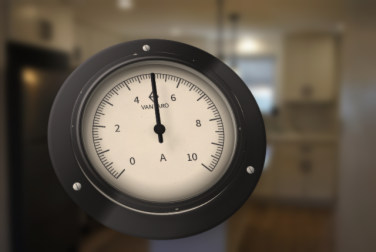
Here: 5A
